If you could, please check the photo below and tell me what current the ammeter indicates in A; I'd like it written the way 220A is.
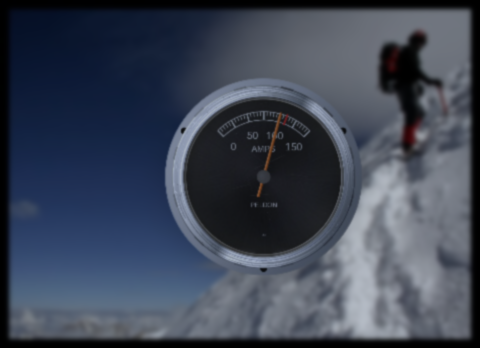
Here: 100A
